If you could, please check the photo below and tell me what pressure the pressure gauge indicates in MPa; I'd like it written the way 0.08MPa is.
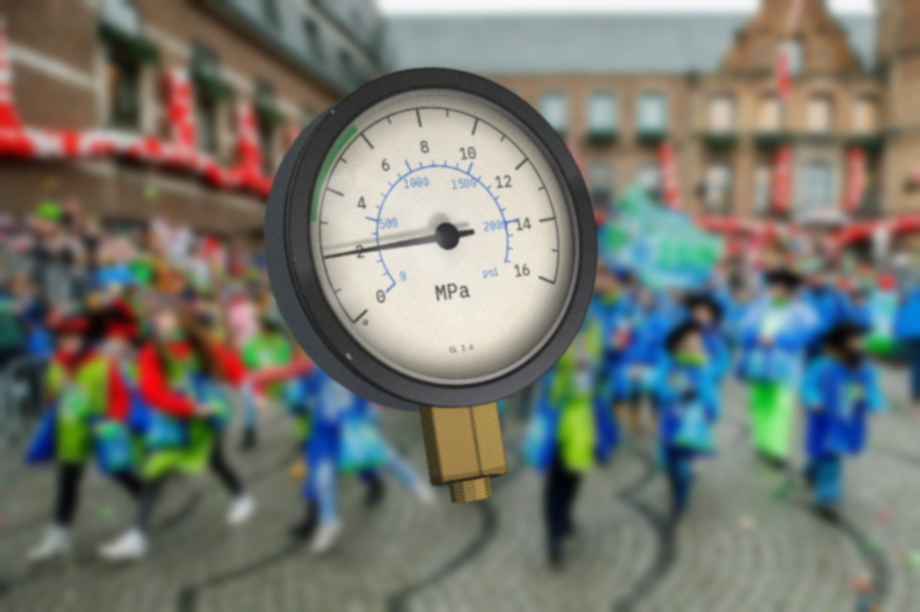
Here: 2MPa
